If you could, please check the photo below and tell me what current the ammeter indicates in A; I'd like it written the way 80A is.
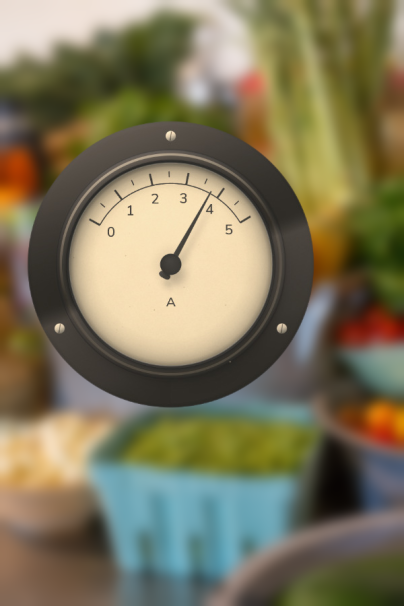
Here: 3.75A
